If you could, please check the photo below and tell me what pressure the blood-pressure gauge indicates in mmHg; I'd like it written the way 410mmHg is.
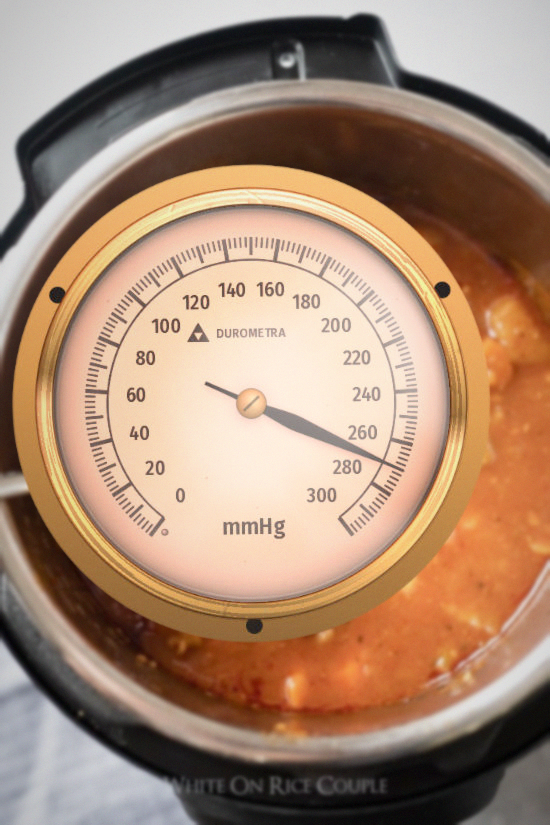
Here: 270mmHg
